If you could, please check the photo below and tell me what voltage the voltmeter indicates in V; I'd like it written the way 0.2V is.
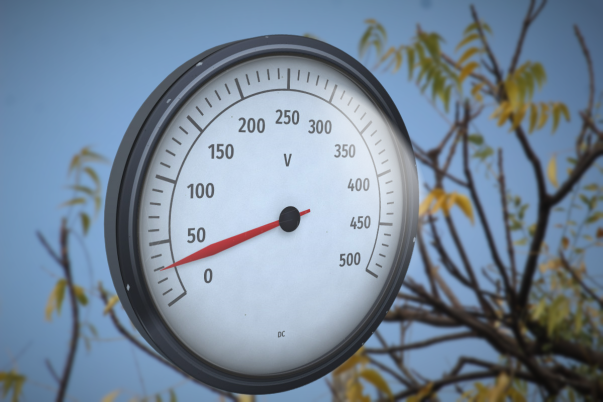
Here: 30V
